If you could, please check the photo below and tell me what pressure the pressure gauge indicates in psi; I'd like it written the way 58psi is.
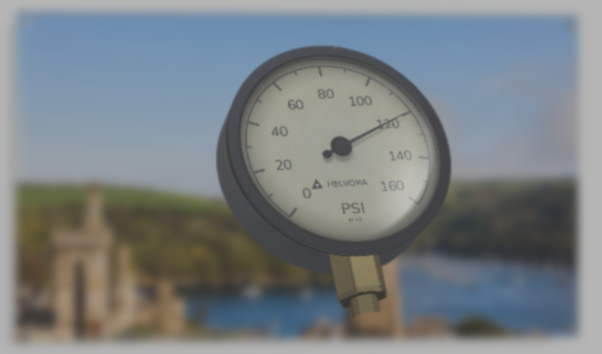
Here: 120psi
